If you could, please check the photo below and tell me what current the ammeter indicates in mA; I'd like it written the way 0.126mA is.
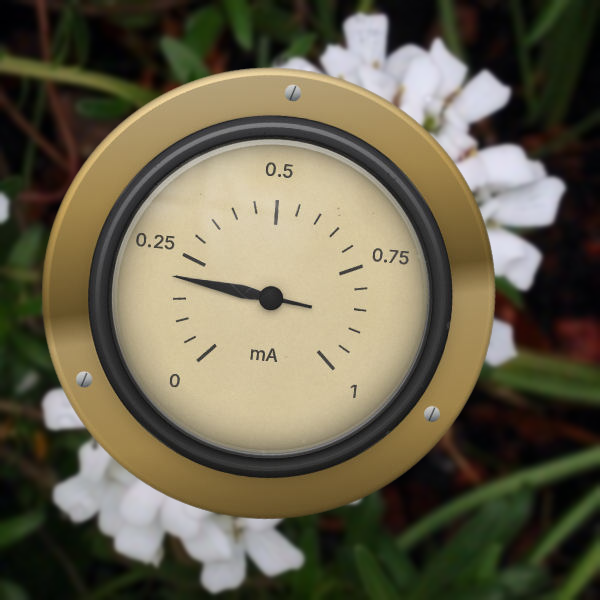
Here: 0.2mA
